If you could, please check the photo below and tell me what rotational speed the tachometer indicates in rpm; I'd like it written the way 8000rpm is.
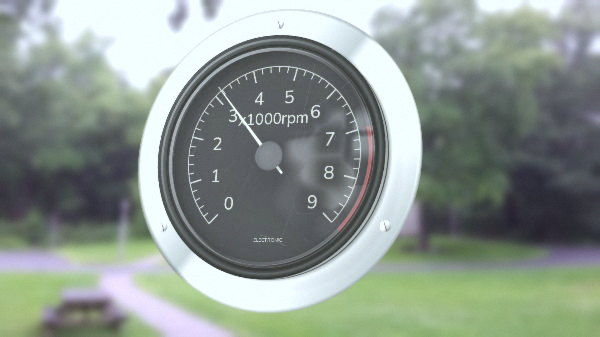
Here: 3200rpm
